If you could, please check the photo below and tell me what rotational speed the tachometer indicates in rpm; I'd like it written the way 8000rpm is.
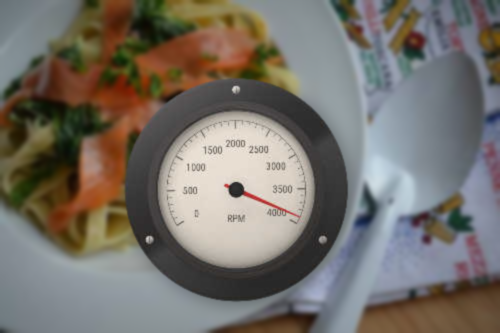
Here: 3900rpm
